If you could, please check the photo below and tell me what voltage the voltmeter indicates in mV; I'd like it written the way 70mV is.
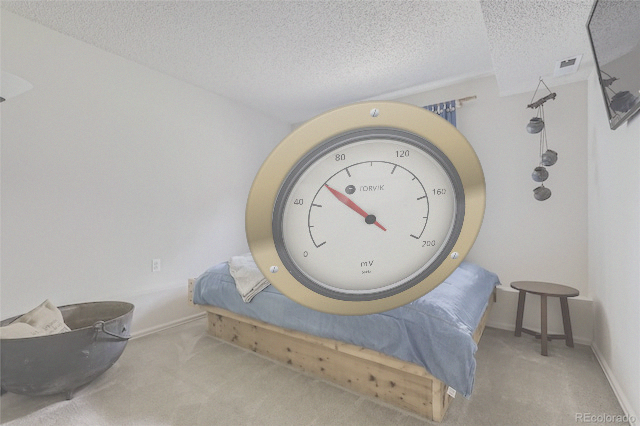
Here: 60mV
